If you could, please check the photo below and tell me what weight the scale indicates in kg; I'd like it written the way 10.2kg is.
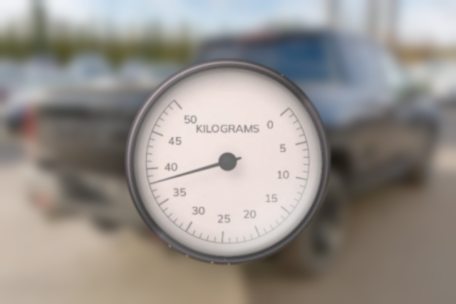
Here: 38kg
